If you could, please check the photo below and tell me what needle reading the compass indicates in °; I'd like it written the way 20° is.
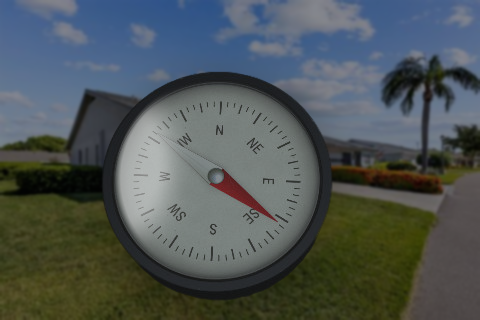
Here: 125°
